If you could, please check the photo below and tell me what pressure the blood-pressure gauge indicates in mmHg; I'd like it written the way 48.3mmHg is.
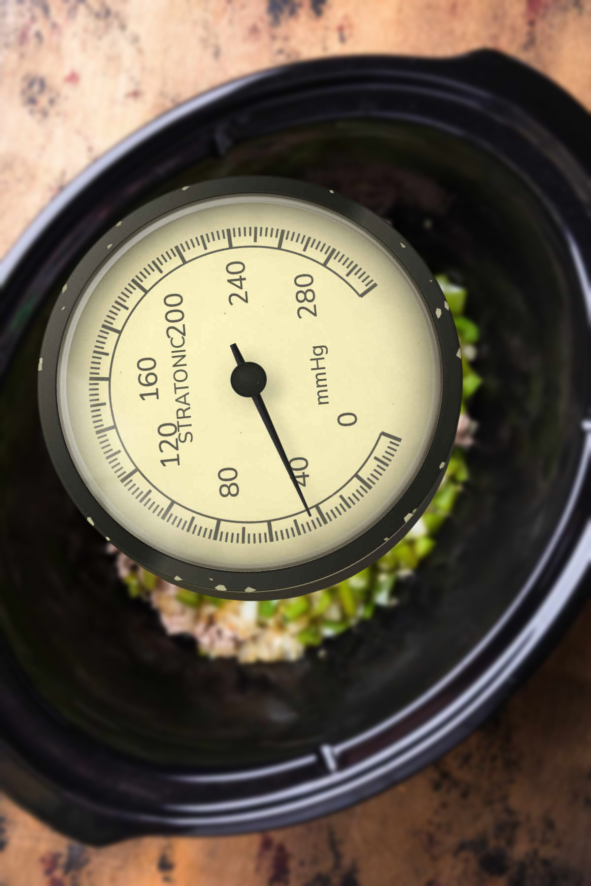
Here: 44mmHg
